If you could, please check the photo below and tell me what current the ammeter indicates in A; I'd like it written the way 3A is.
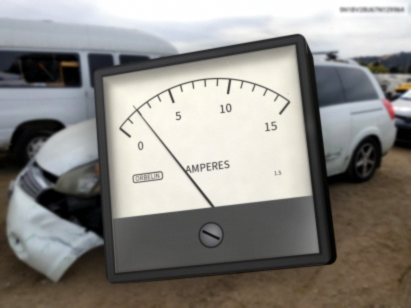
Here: 2A
